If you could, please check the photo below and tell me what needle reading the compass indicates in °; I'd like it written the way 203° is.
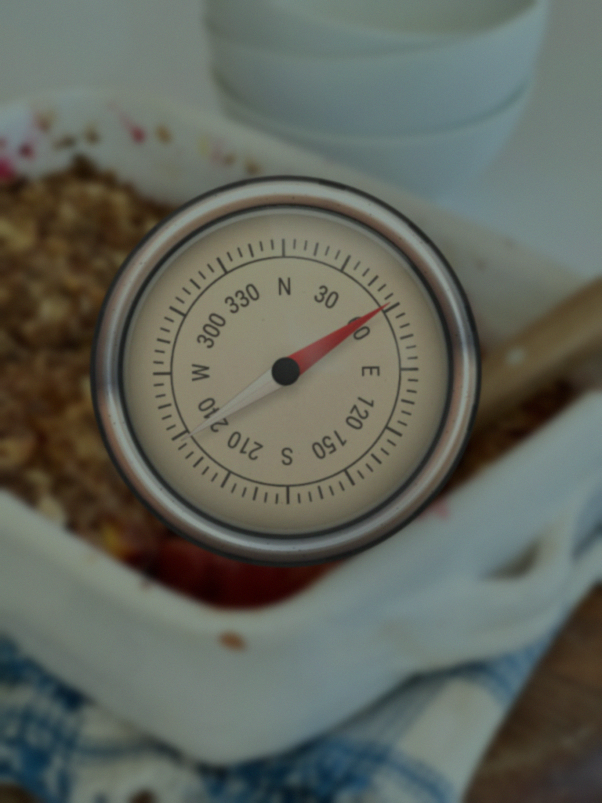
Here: 57.5°
